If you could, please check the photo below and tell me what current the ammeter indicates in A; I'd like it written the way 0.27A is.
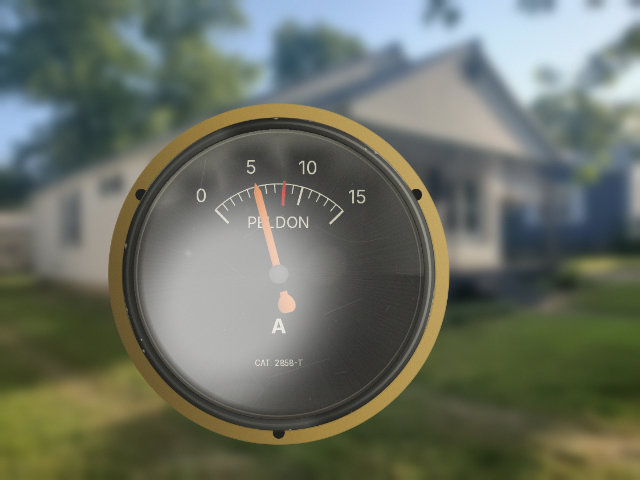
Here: 5A
